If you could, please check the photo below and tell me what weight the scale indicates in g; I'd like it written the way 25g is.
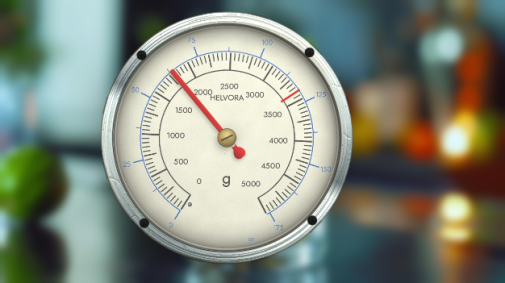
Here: 1800g
